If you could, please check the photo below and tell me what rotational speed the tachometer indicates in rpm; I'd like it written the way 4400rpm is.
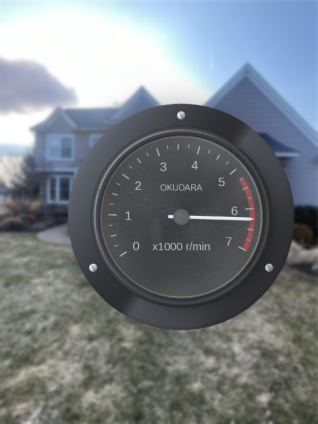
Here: 6250rpm
